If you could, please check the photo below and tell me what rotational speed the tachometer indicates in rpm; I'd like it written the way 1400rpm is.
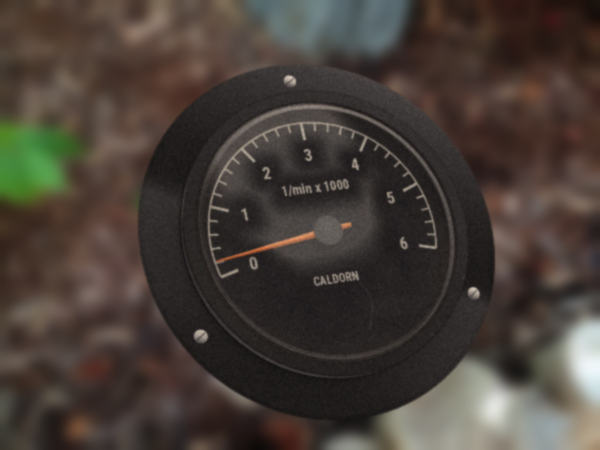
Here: 200rpm
